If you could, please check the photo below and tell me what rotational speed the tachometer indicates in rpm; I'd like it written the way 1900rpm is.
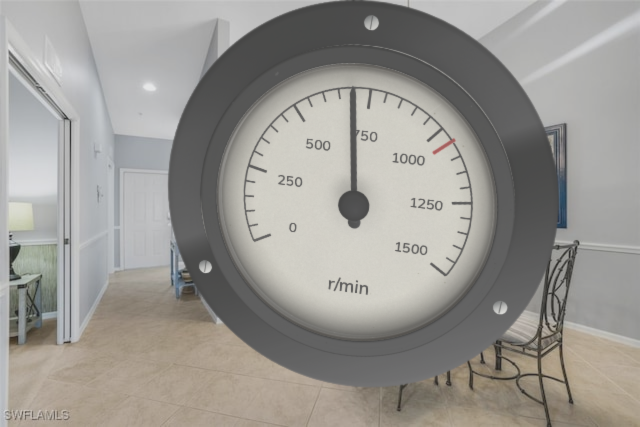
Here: 700rpm
